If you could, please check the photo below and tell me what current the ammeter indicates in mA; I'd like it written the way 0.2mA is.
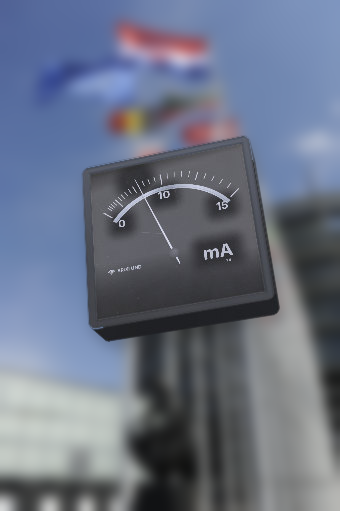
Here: 8mA
